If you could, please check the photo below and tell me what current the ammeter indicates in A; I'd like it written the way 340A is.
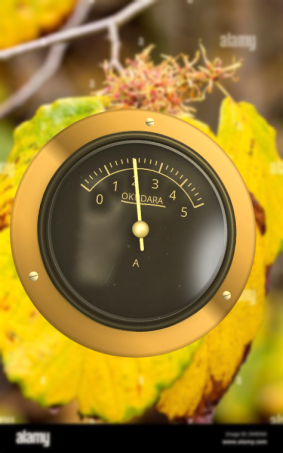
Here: 2A
